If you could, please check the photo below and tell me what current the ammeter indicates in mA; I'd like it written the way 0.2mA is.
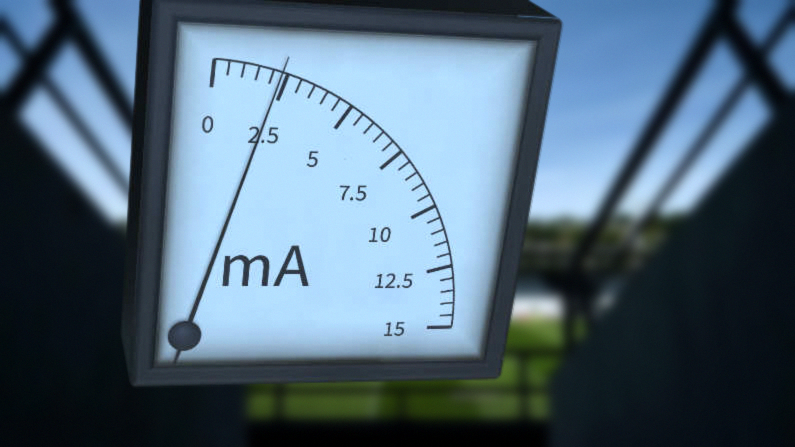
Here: 2.25mA
